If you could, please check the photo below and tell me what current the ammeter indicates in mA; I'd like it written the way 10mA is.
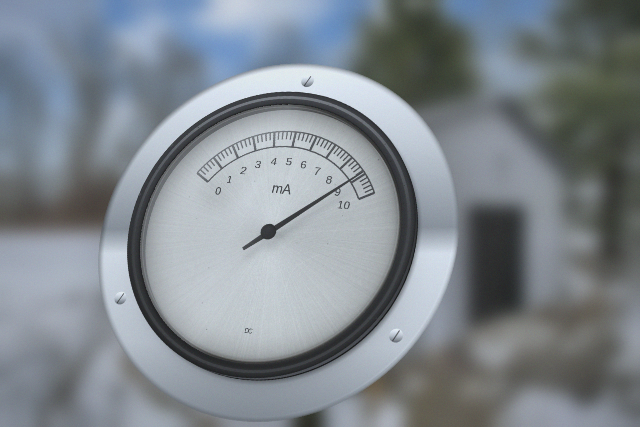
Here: 9mA
